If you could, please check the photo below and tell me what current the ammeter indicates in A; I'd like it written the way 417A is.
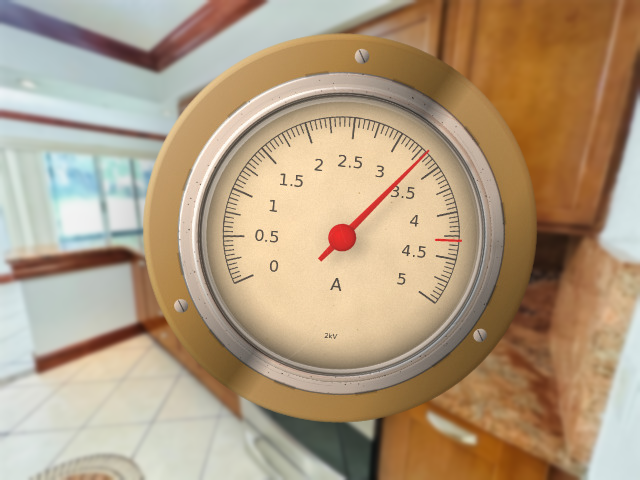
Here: 3.3A
